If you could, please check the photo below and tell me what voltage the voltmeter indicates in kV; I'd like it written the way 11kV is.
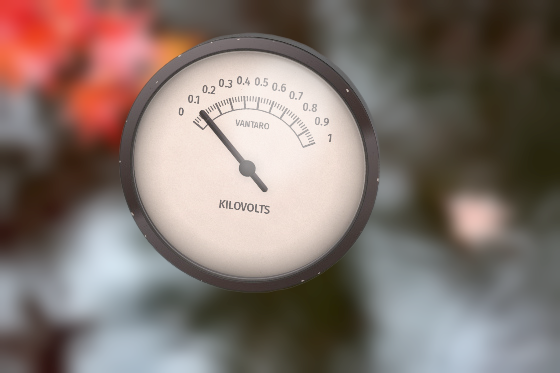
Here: 0.1kV
